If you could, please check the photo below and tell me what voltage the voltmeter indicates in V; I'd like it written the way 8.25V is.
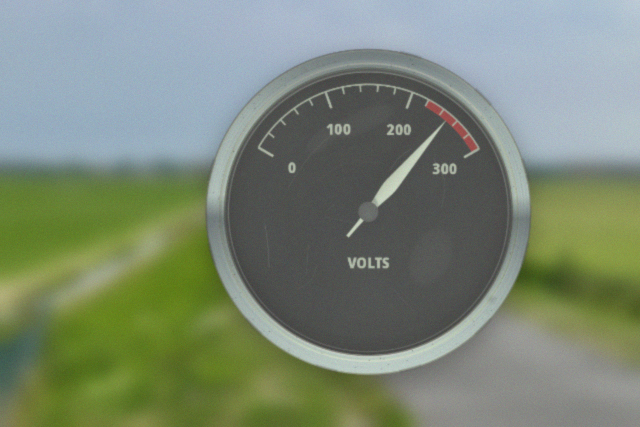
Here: 250V
